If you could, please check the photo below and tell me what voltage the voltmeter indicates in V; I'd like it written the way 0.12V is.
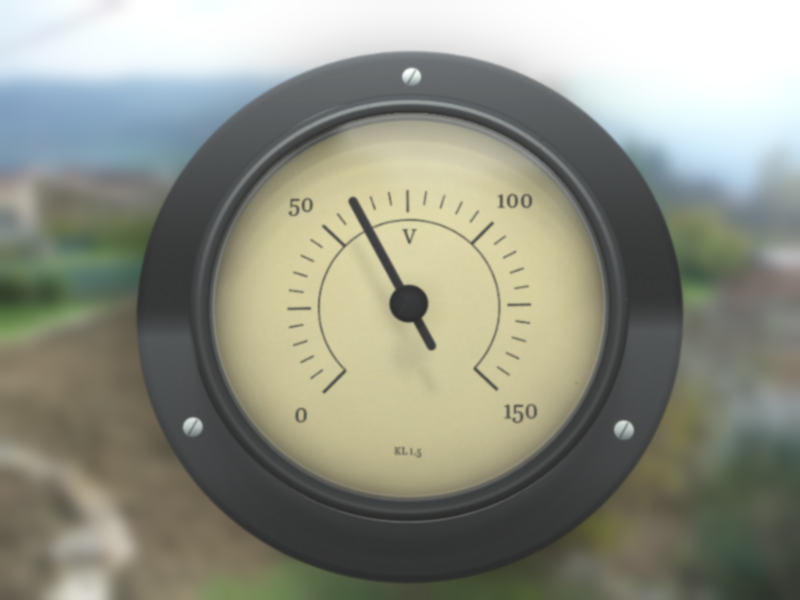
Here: 60V
